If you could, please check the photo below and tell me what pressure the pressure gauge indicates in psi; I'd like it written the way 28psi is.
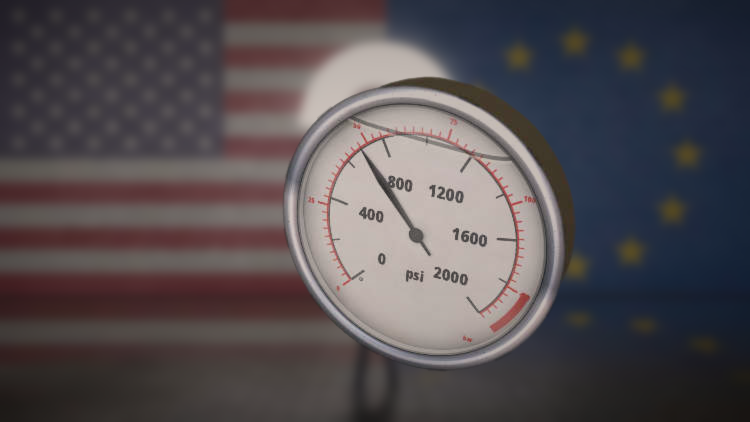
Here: 700psi
